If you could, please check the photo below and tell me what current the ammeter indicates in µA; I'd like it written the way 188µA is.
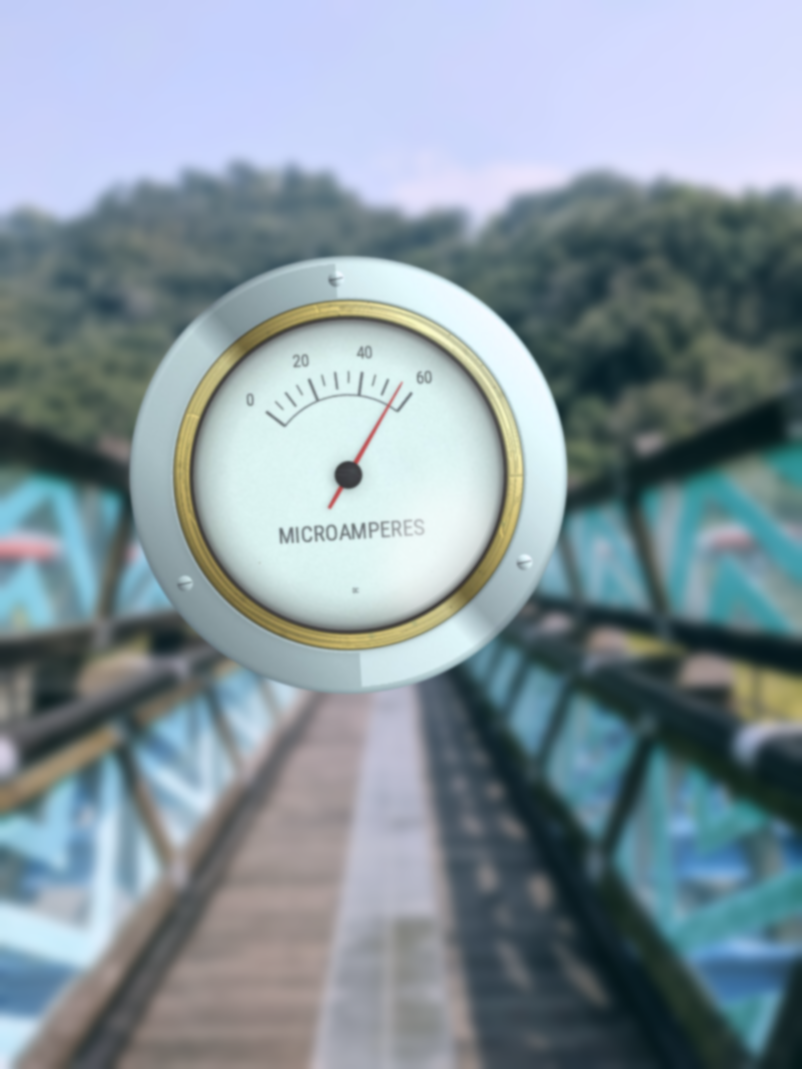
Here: 55µA
